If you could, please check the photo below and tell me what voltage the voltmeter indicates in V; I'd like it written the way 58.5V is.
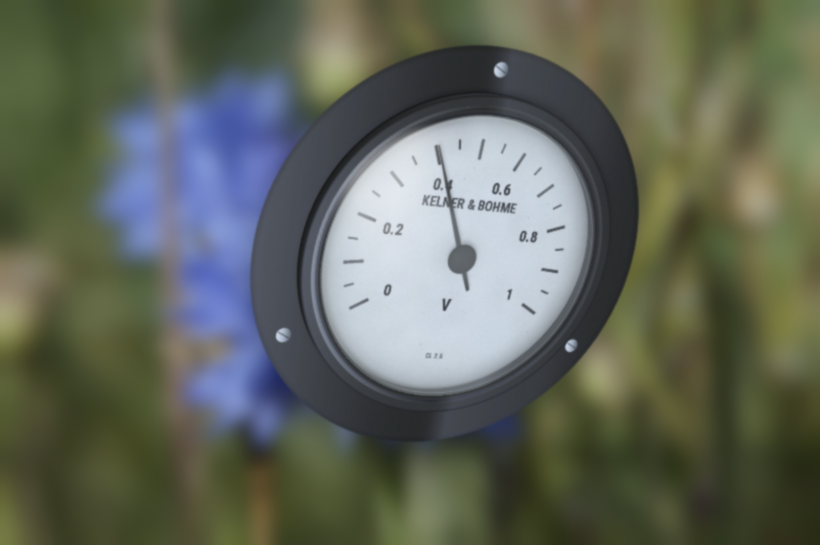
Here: 0.4V
